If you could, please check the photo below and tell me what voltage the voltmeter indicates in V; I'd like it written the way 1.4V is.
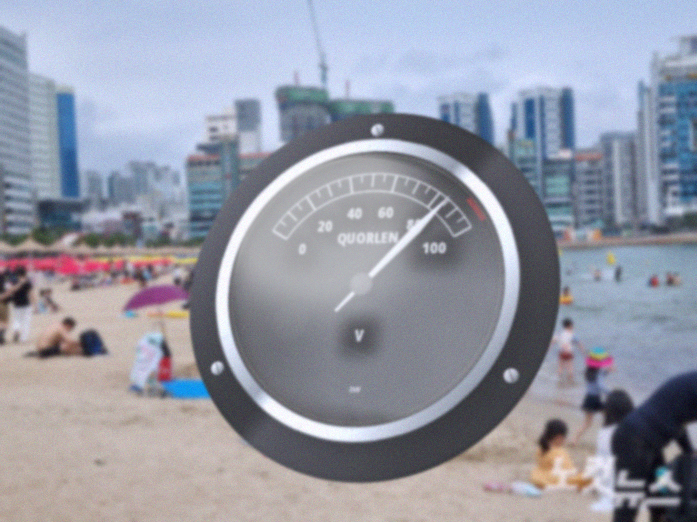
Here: 85V
